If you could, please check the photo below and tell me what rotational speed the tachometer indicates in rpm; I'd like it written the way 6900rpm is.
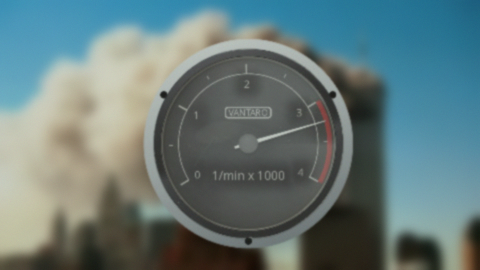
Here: 3250rpm
